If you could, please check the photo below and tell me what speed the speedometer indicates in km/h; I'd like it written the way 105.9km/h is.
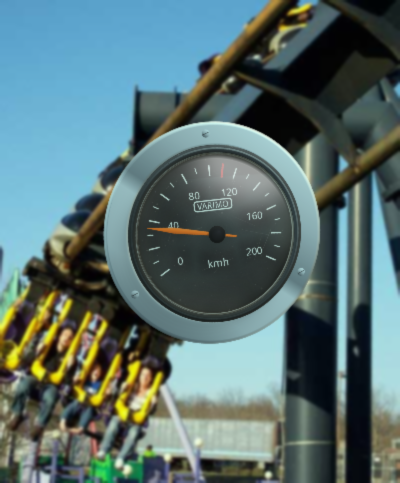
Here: 35km/h
